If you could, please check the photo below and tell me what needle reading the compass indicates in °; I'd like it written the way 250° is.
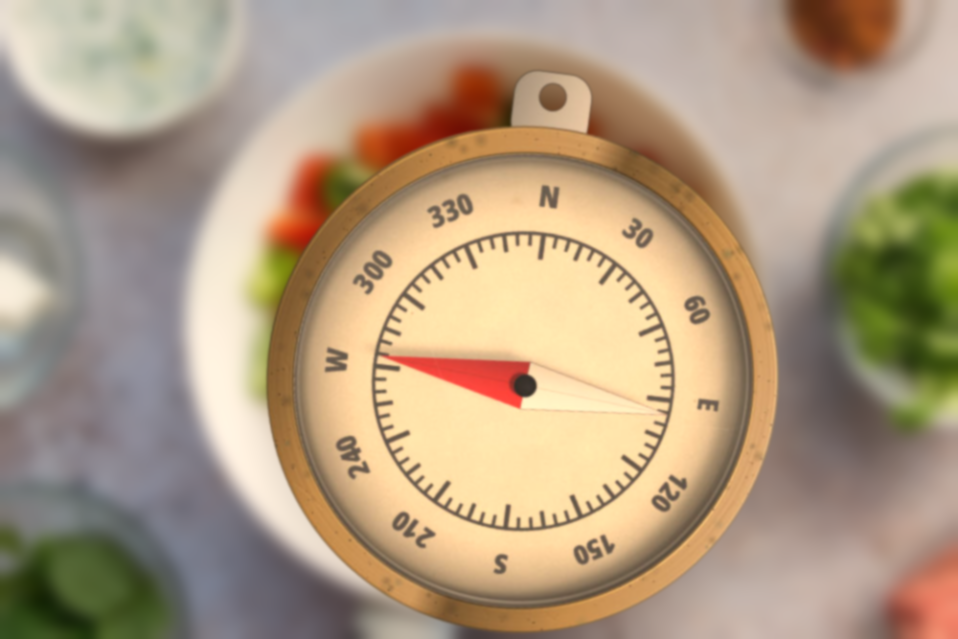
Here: 275°
